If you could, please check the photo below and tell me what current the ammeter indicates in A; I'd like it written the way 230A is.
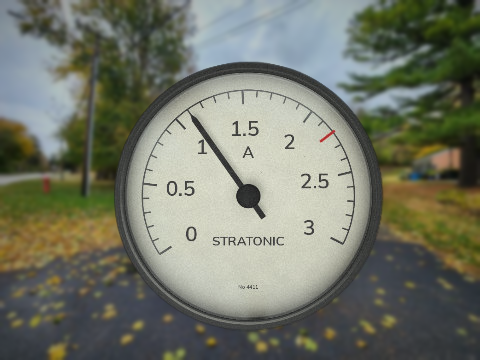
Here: 1.1A
